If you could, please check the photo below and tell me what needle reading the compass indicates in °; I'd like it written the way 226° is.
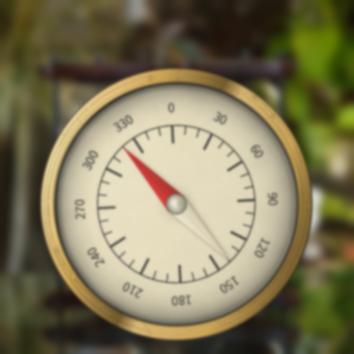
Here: 320°
